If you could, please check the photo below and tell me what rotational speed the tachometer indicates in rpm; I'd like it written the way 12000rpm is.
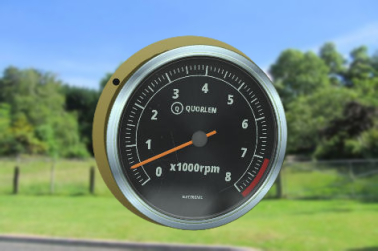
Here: 500rpm
